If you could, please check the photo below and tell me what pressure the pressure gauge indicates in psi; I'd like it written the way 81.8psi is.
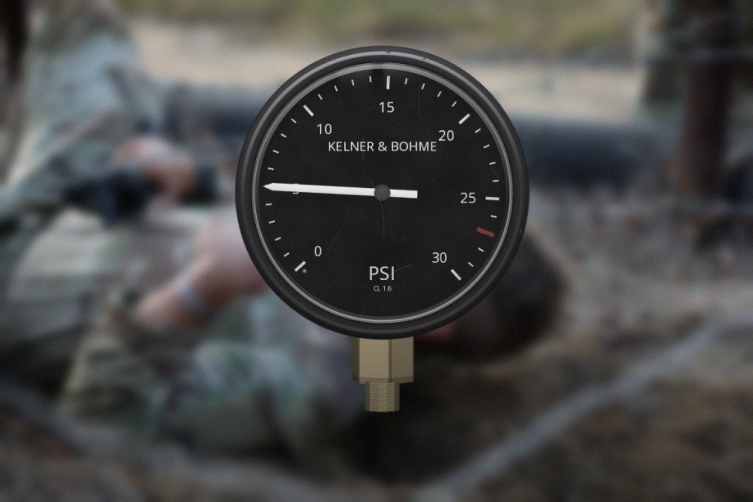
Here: 5psi
